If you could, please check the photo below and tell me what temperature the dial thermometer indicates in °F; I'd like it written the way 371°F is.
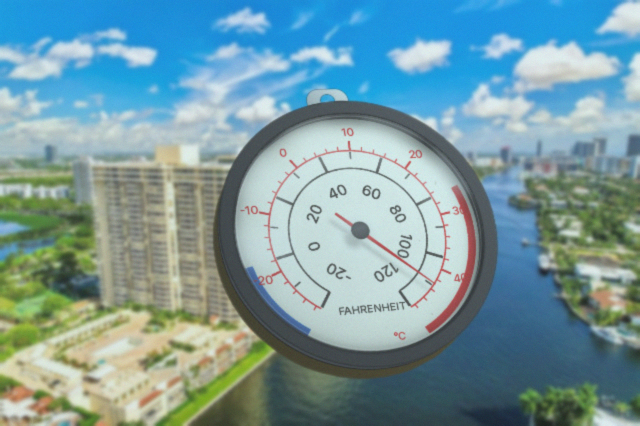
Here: 110°F
